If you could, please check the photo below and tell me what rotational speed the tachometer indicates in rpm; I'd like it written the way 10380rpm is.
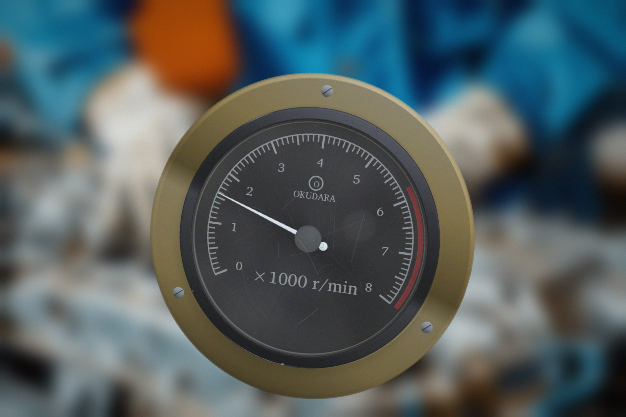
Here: 1600rpm
